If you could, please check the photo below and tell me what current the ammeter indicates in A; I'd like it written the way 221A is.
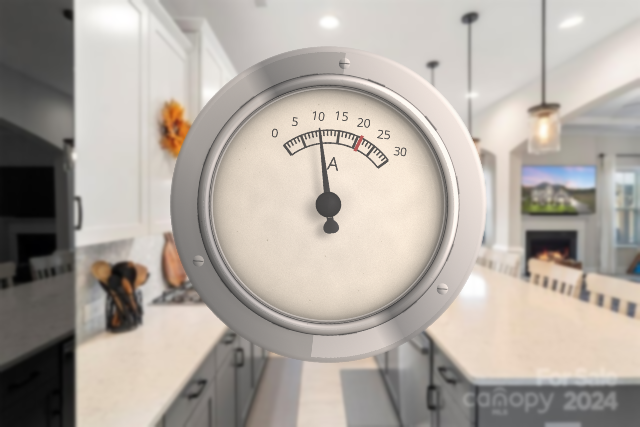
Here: 10A
